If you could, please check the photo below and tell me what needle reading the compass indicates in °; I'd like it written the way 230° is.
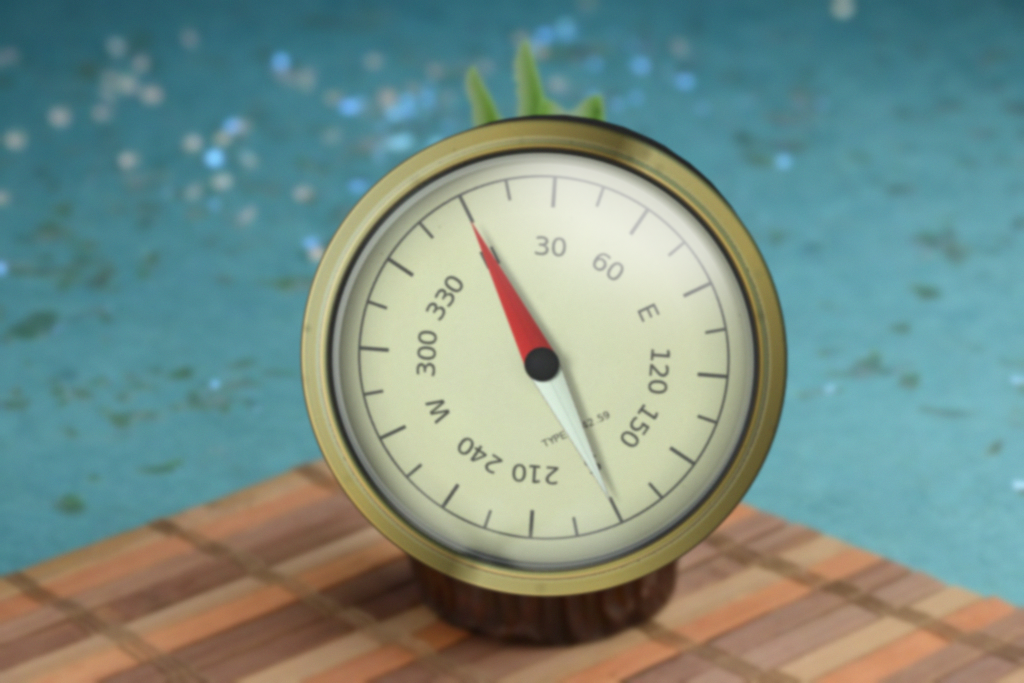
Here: 0°
